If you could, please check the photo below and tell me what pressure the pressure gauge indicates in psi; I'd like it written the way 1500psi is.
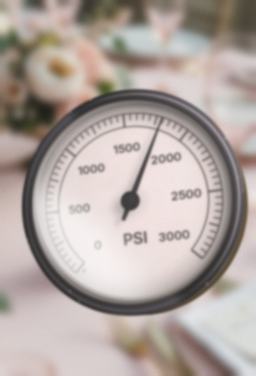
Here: 1800psi
